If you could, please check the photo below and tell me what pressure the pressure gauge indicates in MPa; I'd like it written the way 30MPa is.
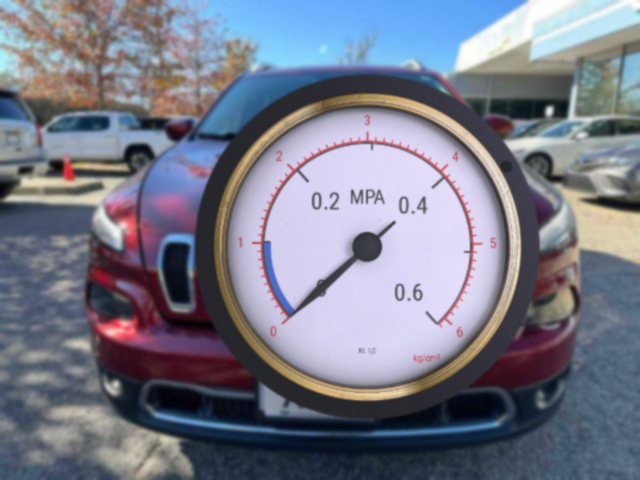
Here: 0MPa
